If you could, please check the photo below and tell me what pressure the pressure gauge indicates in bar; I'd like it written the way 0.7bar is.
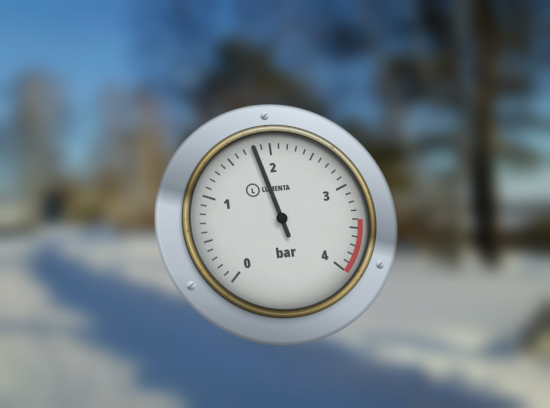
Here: 1.8bar
